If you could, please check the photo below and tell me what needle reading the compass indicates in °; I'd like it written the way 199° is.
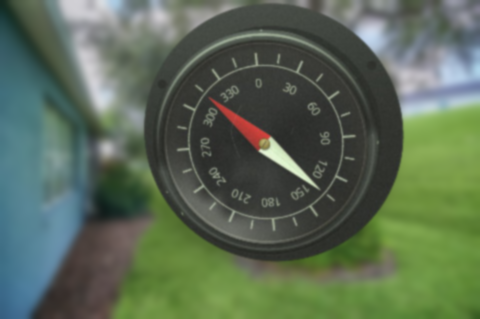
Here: 315°
